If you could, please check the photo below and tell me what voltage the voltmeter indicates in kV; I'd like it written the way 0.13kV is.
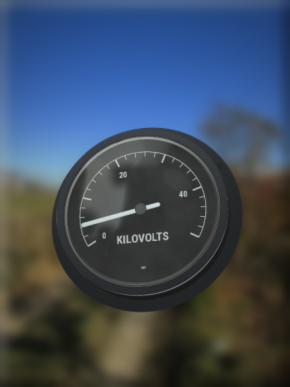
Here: 4kV
